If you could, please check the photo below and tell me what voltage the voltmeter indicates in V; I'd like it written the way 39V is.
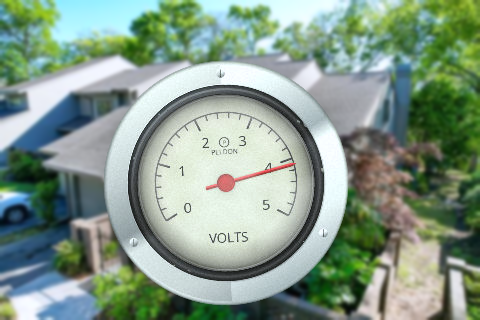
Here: 4.1V
